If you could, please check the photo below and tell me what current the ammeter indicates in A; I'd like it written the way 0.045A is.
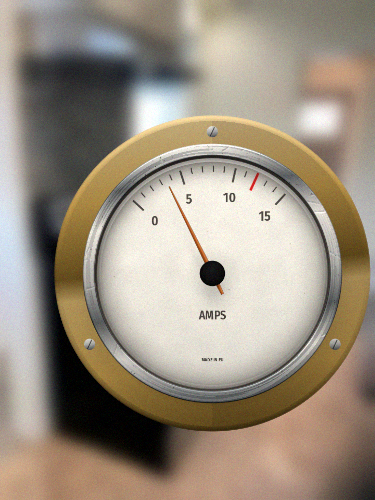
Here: 3.5A
